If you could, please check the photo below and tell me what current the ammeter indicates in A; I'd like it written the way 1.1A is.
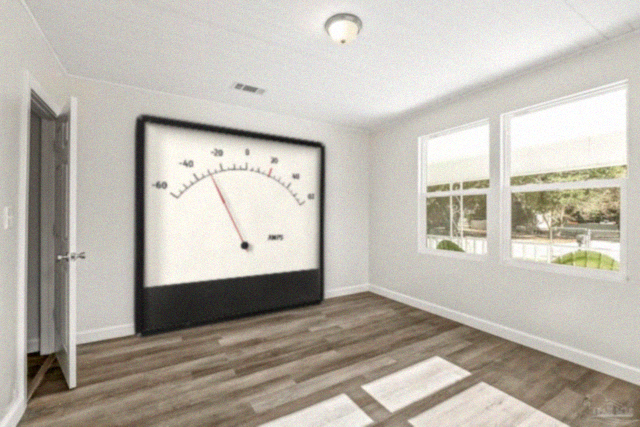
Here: -30A
